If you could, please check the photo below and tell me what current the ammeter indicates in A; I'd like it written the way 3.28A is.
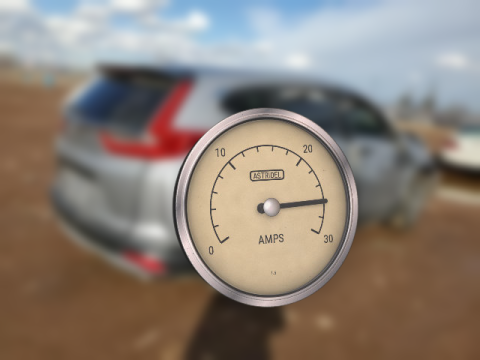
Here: 26A
